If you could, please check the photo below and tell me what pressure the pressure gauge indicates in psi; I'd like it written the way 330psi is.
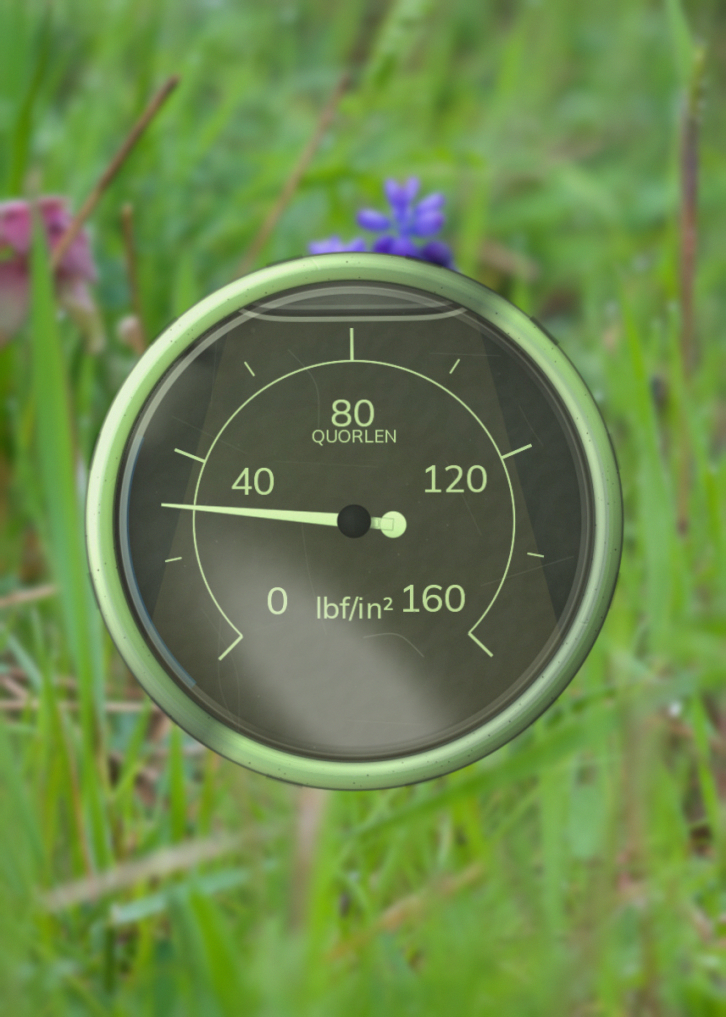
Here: 30psi
